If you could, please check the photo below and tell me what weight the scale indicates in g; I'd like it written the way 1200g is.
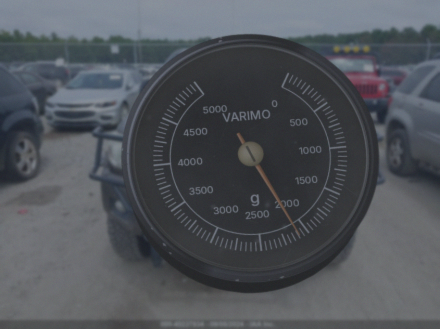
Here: 2100g
